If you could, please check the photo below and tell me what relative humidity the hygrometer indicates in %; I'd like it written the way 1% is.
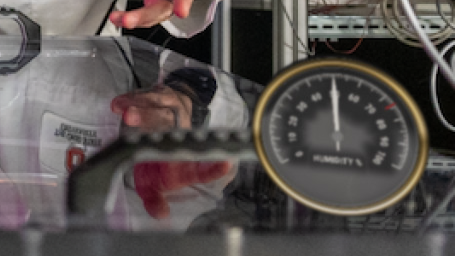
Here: 50%
